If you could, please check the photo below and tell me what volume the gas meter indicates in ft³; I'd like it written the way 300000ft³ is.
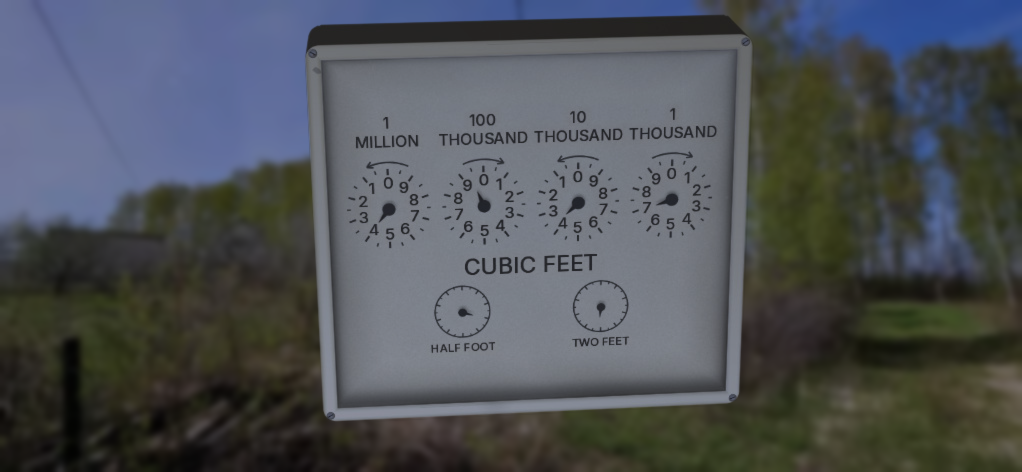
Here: 393700ft³
